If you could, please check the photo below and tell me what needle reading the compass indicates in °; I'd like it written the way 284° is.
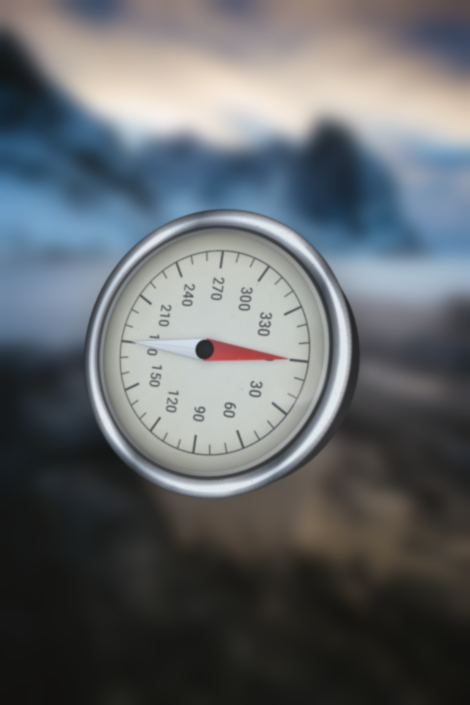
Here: 0°
